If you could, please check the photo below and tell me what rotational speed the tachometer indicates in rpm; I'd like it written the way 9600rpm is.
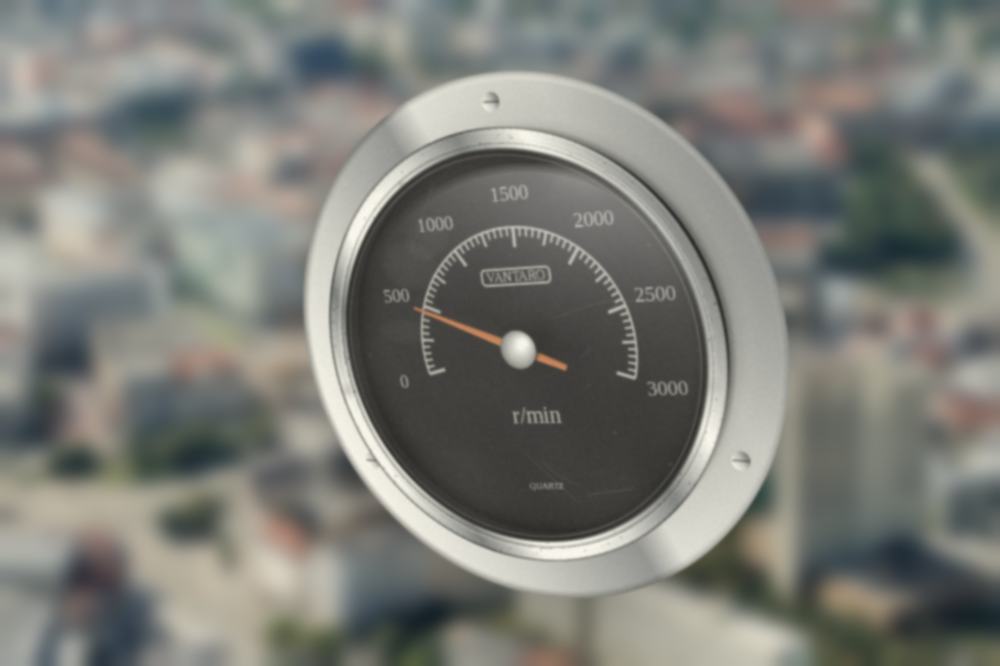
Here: 500rpm
